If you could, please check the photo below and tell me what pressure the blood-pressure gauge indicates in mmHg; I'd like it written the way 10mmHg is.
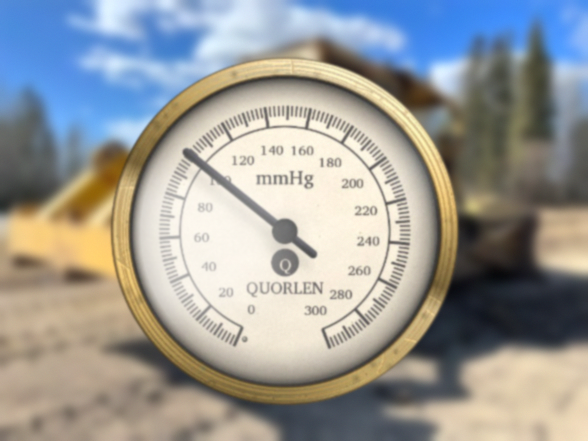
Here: 100mmHg
